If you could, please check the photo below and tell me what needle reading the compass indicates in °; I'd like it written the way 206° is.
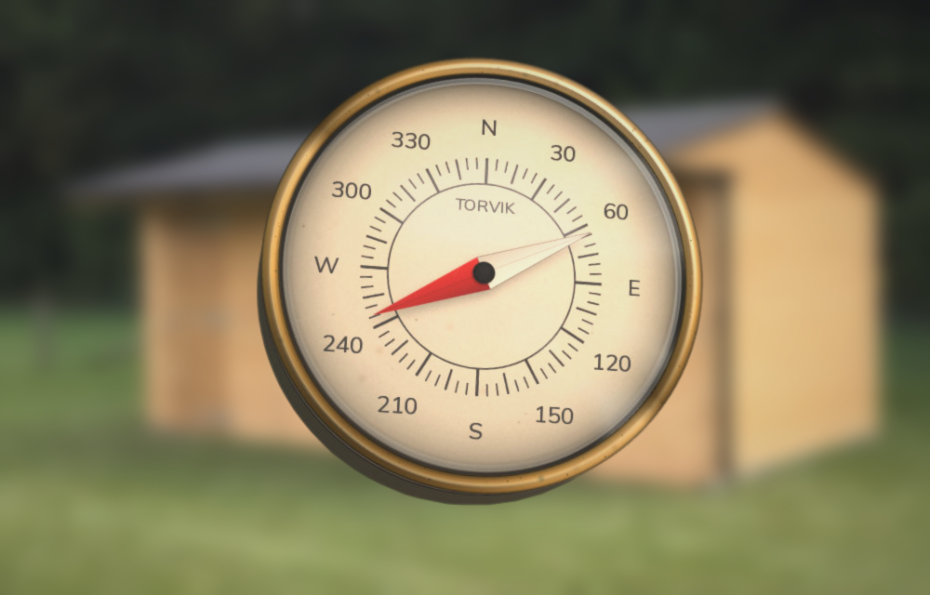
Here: 245°
